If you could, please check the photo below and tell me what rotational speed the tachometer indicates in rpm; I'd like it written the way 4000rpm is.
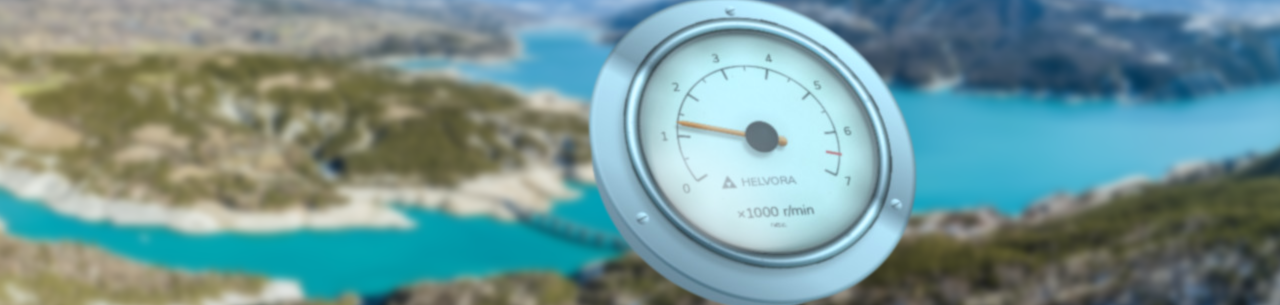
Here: 1250rpm
